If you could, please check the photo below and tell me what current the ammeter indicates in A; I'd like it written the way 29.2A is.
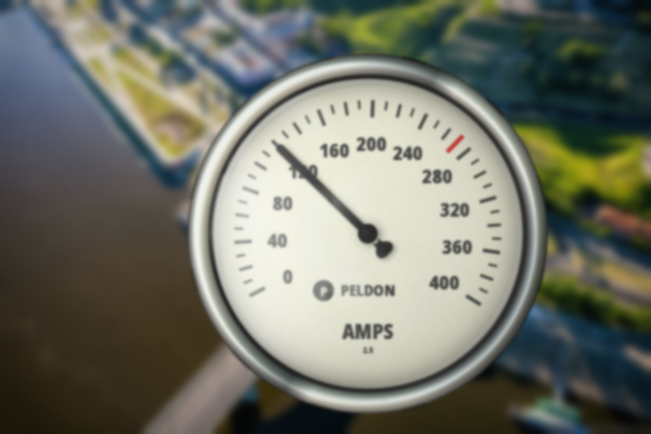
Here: 120A
